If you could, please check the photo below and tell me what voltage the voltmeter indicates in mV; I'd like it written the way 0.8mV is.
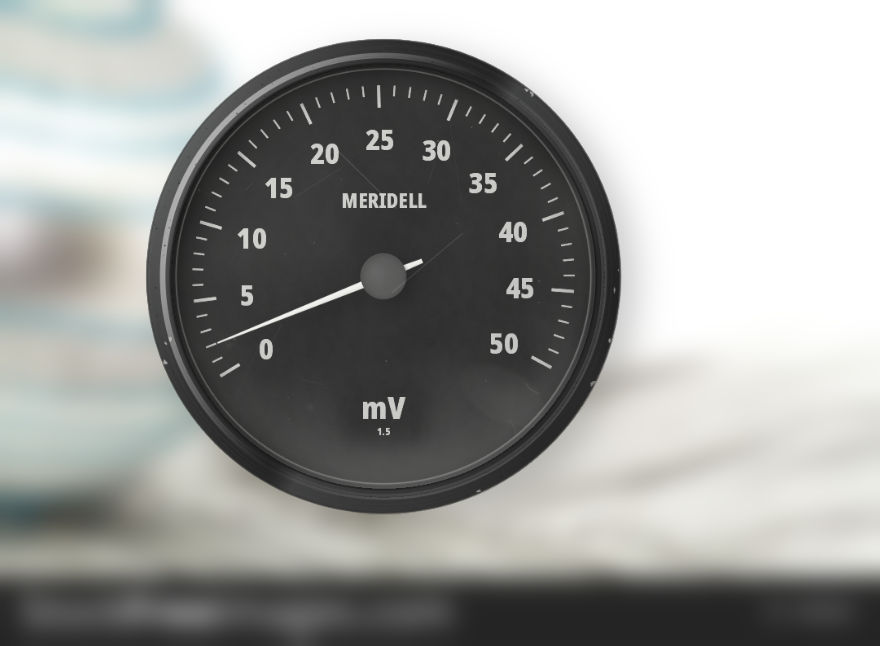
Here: 2mV
